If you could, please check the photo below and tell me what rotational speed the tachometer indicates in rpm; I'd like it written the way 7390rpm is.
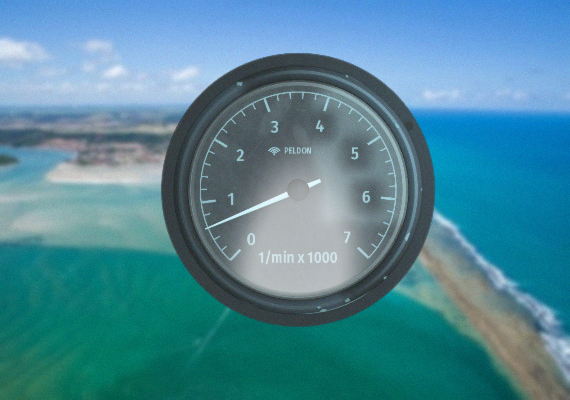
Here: 600rpm
